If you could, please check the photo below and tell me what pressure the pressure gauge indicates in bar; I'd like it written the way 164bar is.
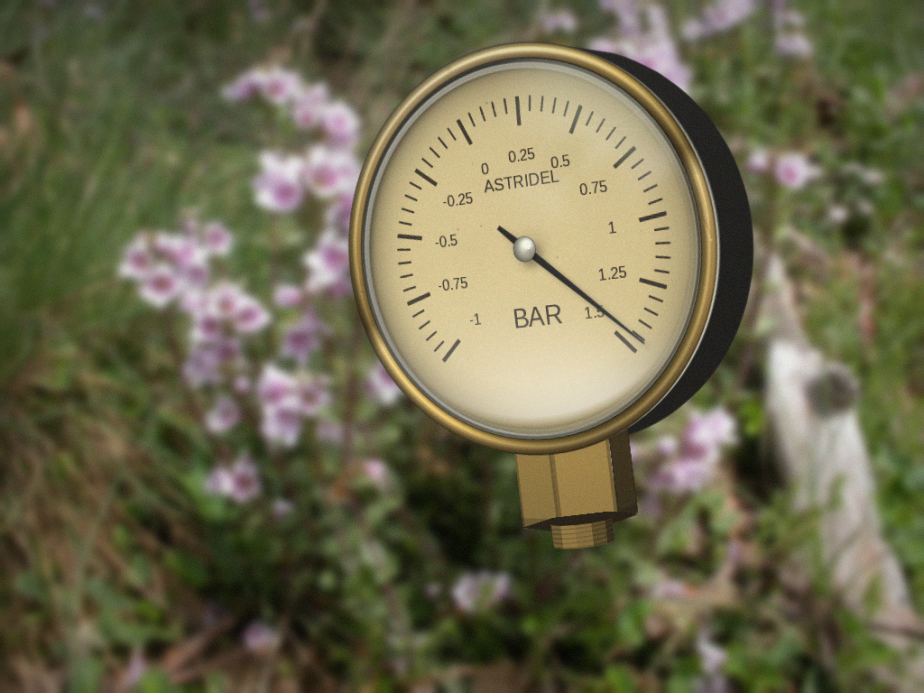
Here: 1.45bar
